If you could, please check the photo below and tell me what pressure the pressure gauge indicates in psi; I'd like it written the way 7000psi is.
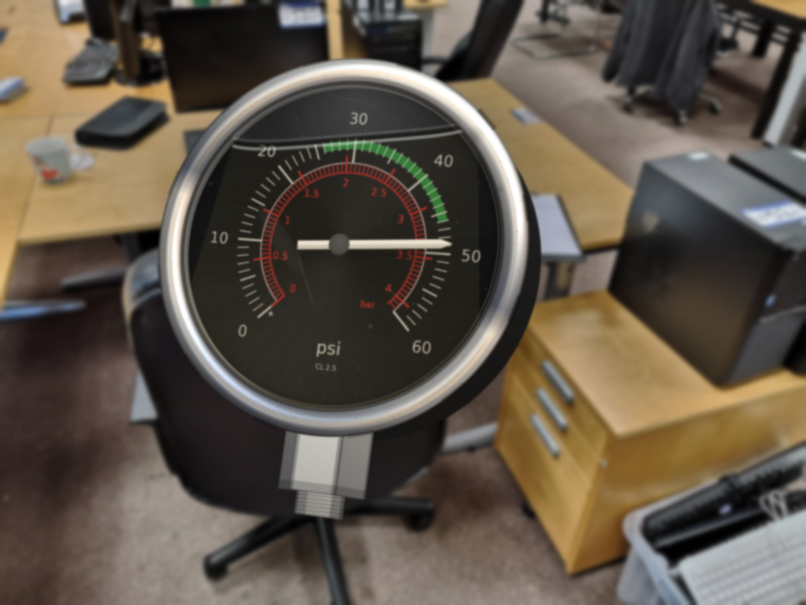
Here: 49psi
